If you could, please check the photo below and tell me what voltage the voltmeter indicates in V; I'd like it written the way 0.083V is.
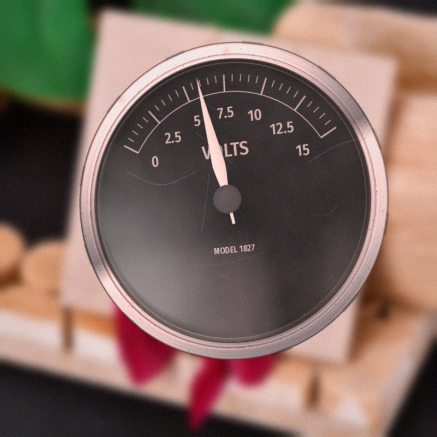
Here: 6V
